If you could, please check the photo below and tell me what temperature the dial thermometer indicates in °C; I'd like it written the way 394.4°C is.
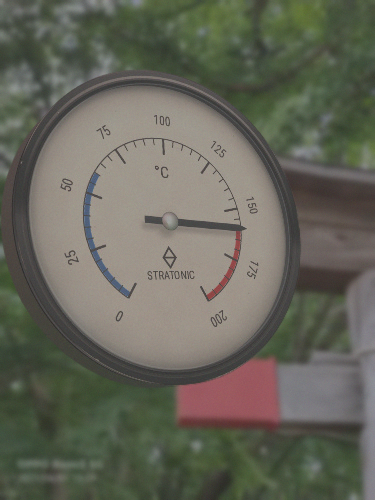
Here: 160°C
